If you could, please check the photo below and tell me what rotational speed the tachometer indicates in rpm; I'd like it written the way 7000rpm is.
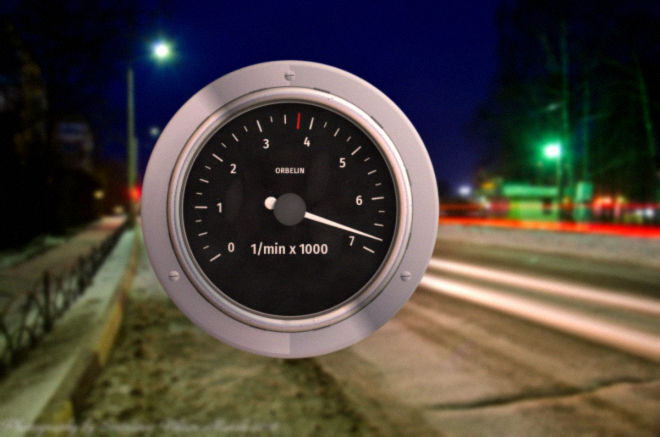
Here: 6750rpm
